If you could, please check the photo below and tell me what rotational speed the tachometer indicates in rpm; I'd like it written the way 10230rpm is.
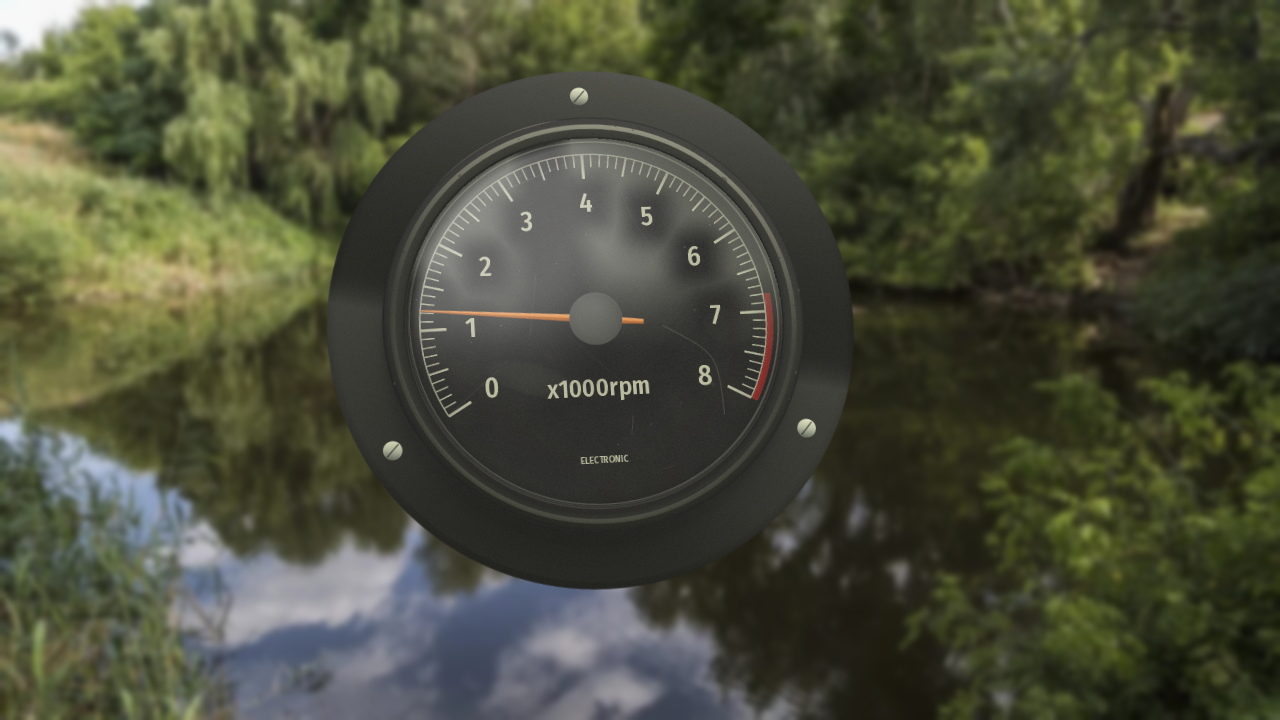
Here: 1200rpm
